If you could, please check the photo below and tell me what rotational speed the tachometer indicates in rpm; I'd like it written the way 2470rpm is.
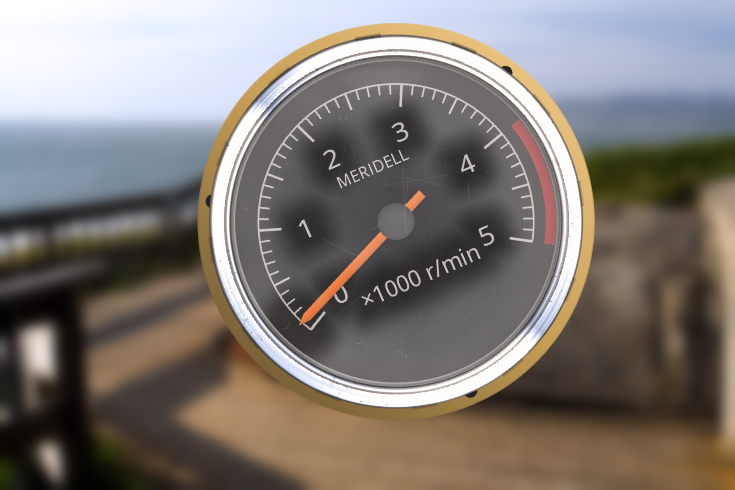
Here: 100rpm
